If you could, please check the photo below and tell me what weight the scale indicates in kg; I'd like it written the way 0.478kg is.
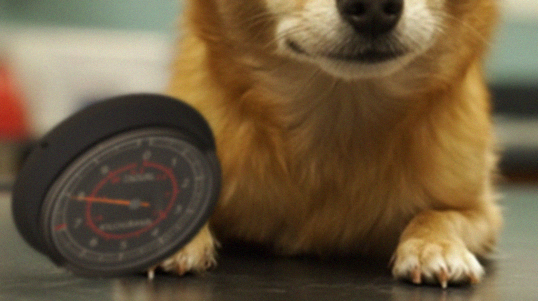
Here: 8kg
